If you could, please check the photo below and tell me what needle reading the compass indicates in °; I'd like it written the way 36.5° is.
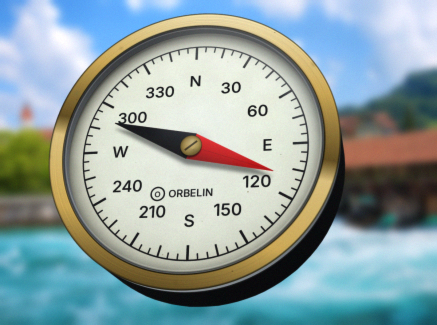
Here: 110°
